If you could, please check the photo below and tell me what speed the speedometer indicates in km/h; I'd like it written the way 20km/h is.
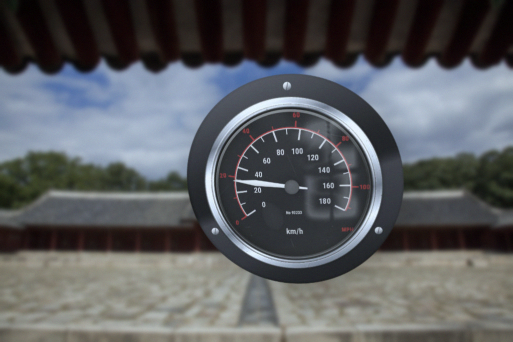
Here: 30km/h
